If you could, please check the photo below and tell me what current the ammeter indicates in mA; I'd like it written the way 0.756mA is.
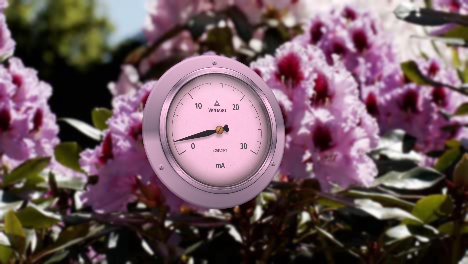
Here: 2mA
